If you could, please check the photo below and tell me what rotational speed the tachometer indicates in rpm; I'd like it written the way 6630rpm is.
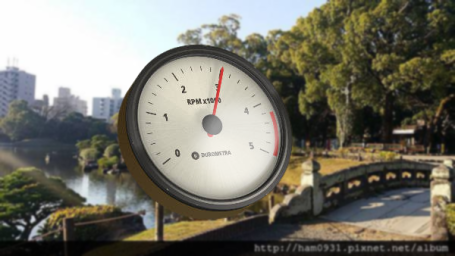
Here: 3000rpm
